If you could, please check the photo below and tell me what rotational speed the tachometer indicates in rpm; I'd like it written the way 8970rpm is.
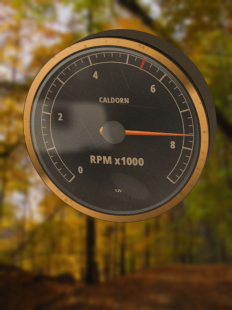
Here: 7600rpm
